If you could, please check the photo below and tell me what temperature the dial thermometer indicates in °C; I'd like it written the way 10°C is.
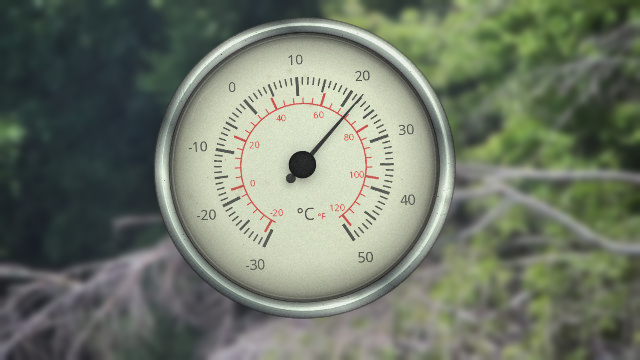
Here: 22°C
